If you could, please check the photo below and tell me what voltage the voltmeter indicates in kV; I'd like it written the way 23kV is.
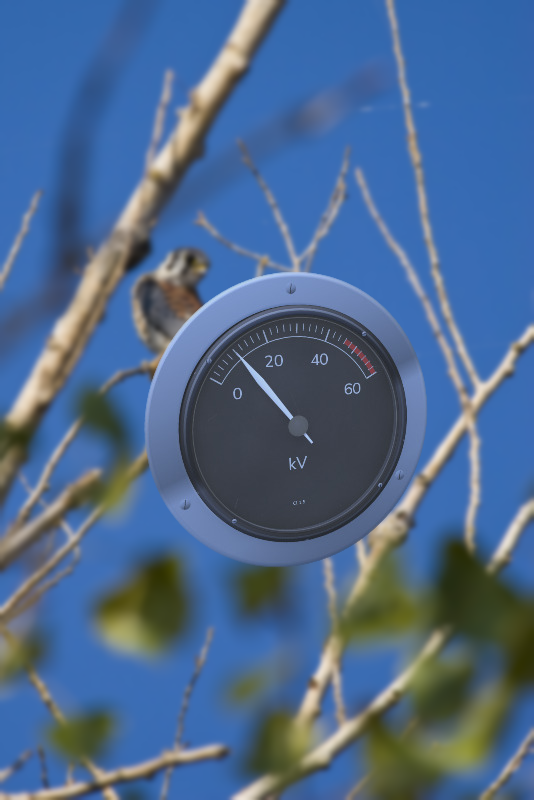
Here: 10kV
